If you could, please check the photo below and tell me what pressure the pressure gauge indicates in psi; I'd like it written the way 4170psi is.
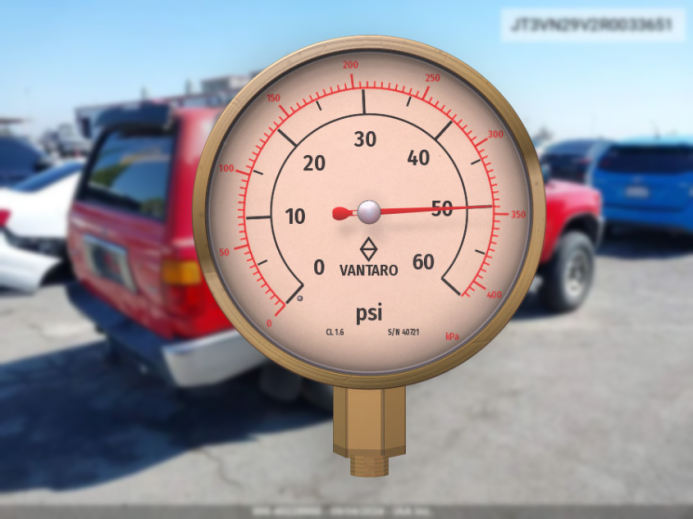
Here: 50psi
